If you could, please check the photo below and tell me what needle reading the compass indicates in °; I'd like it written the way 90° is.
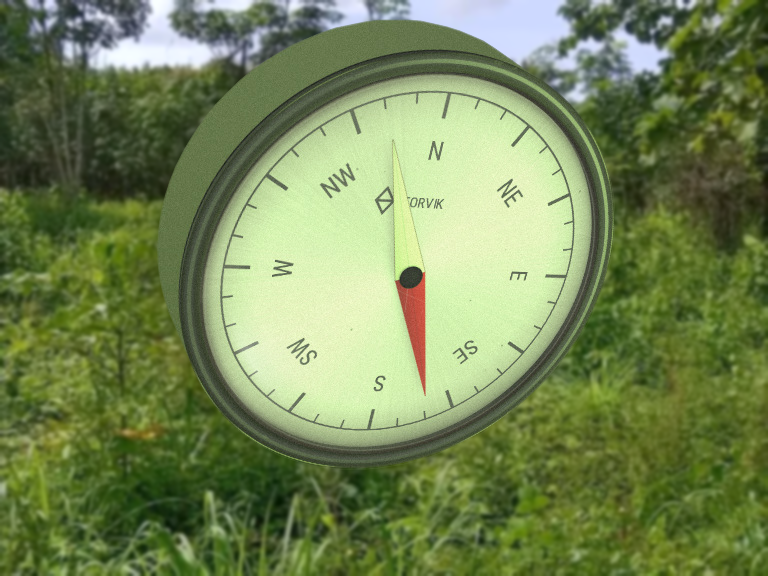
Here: 160°
